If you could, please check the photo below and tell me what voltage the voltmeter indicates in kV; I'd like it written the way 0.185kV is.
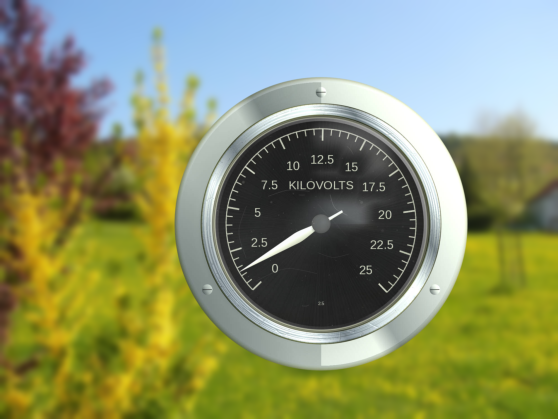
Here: 1.25kV
